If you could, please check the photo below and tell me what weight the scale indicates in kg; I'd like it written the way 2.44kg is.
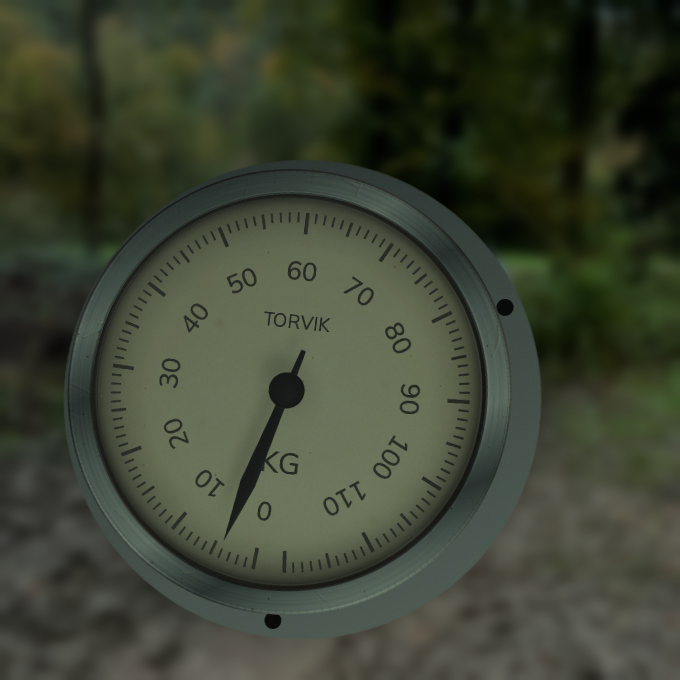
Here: 4kg
